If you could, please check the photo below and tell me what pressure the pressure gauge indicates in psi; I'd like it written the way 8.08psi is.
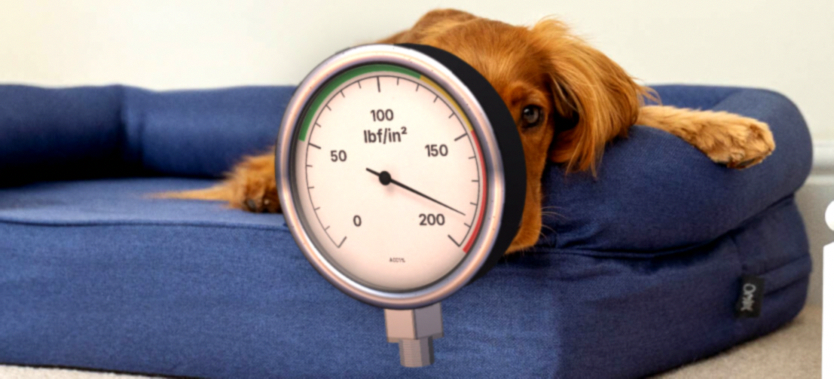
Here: 185psi
